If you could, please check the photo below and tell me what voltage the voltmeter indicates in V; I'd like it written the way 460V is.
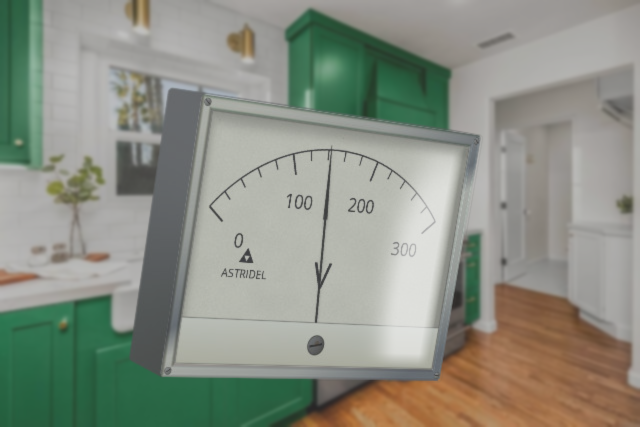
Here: 140V
